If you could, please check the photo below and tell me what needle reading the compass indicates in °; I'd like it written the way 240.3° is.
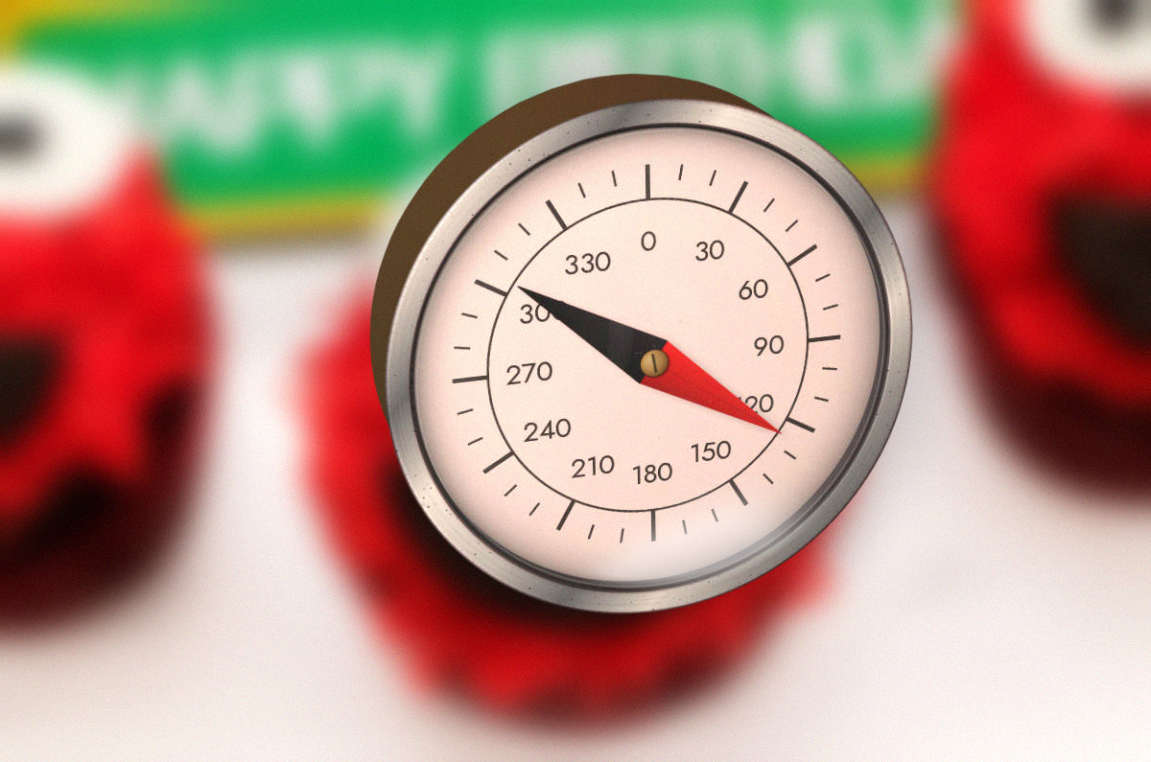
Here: 125°
